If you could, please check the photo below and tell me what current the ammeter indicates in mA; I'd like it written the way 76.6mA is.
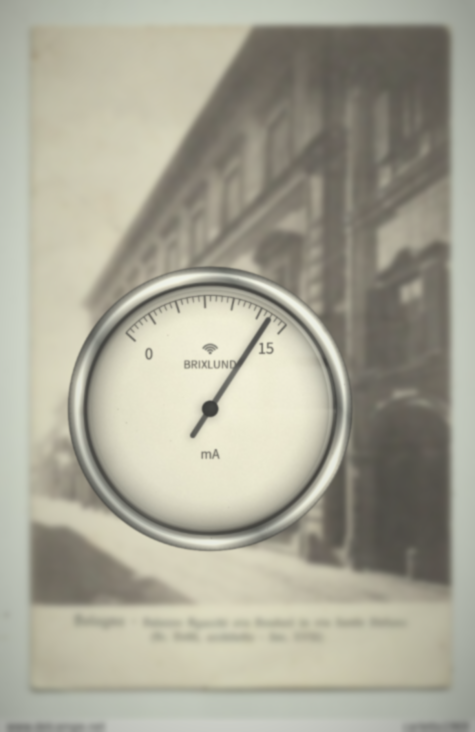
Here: 13.5mA
